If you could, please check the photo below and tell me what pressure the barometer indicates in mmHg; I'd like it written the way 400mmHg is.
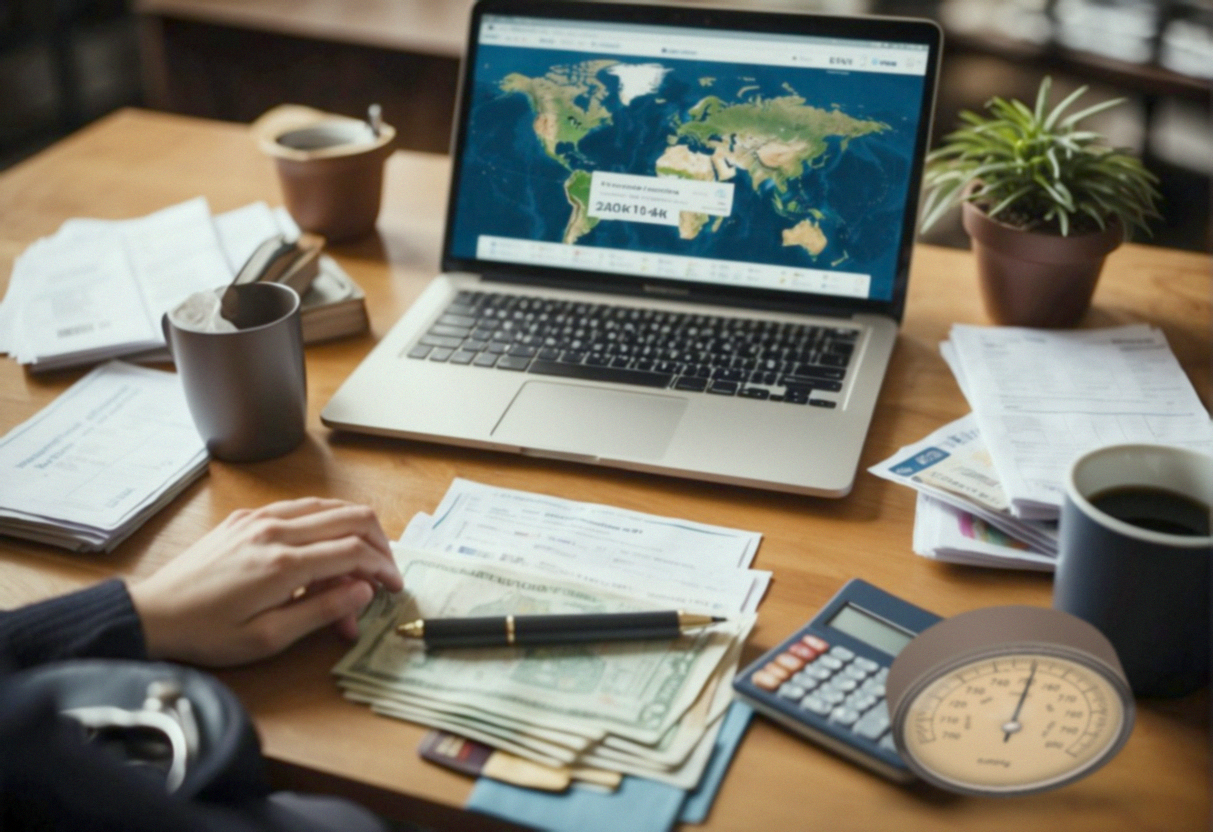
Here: 750mmHg
